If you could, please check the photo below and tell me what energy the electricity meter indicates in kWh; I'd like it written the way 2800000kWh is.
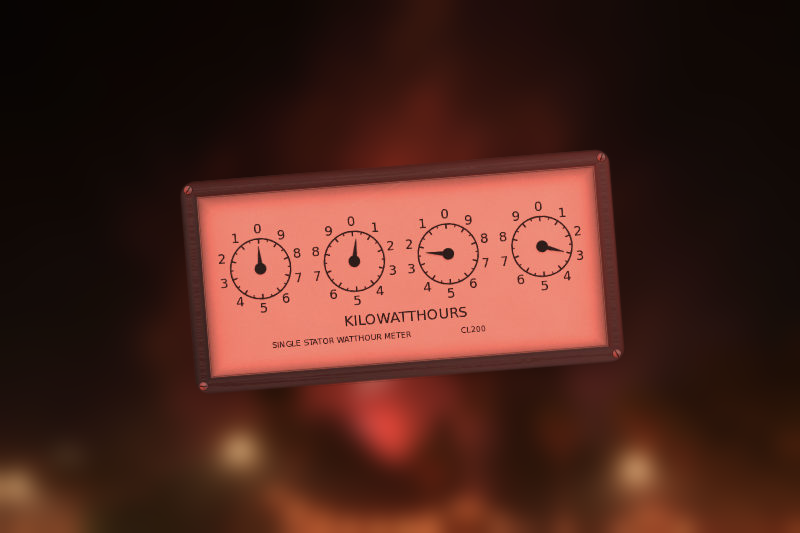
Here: 23kWh
